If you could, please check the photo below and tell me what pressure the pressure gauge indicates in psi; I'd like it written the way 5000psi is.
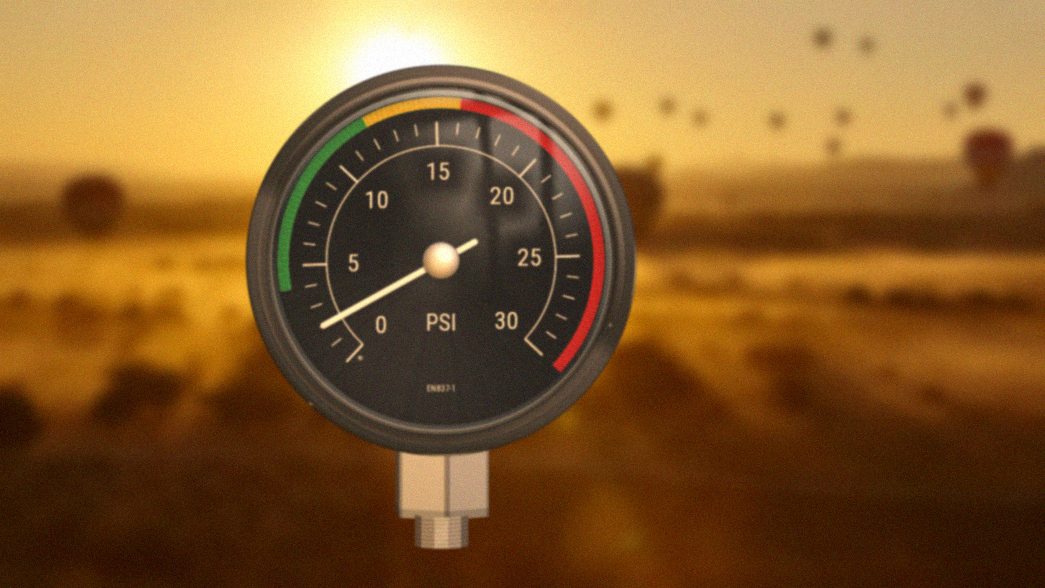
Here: 2psi
